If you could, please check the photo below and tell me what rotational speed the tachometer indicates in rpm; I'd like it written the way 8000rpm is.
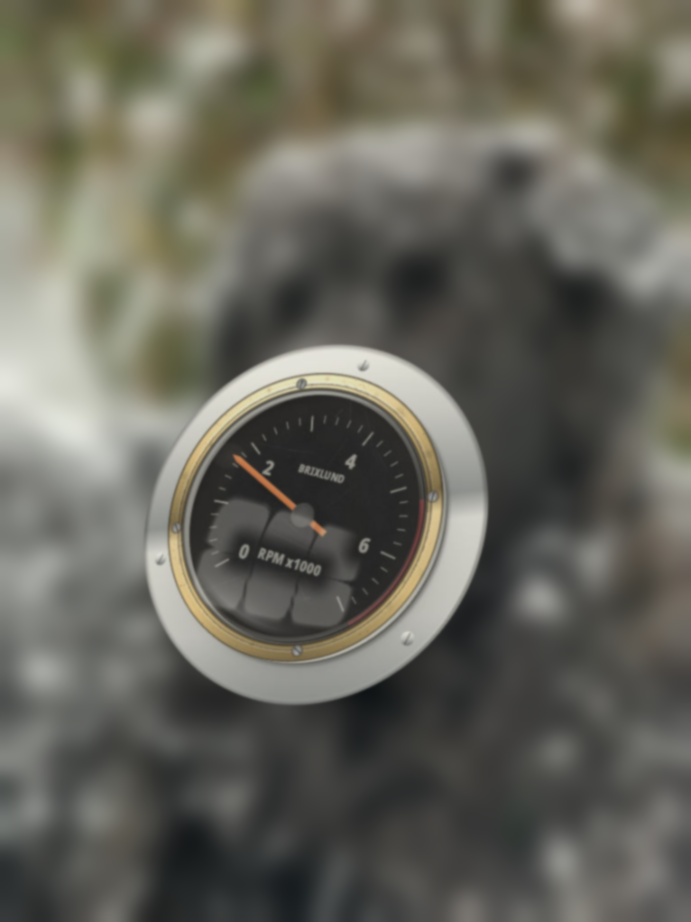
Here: 1700rpm
